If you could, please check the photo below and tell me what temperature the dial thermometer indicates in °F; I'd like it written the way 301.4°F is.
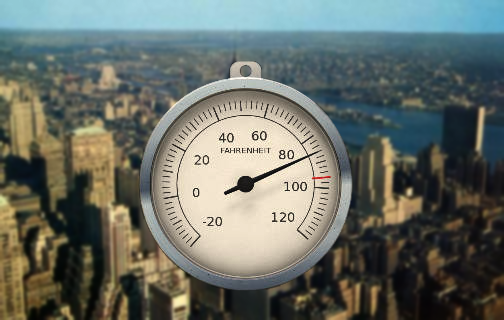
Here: 86°F
